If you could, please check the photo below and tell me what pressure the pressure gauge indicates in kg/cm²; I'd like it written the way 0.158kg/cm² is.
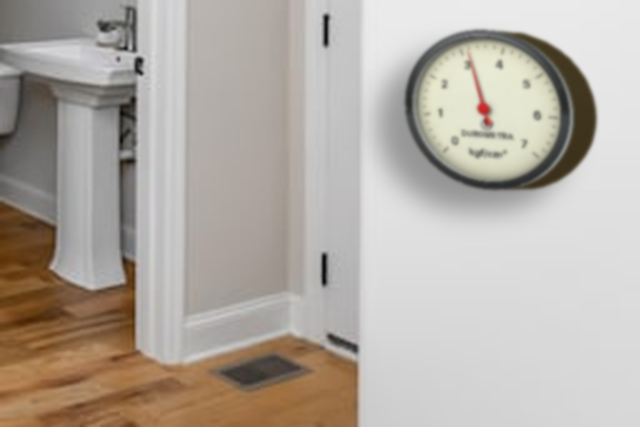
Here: 3.2kg/cm²
